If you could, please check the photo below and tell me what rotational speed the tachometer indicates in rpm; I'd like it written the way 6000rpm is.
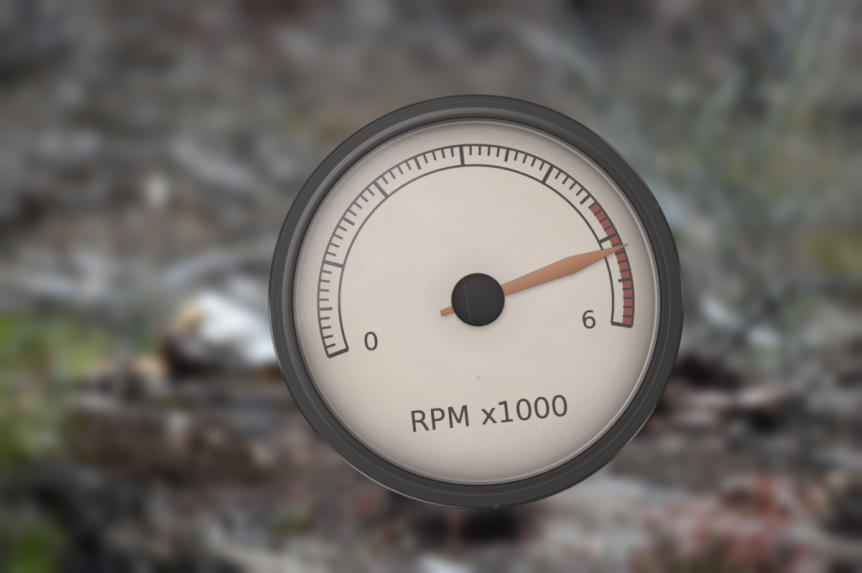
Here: 5150rpm
